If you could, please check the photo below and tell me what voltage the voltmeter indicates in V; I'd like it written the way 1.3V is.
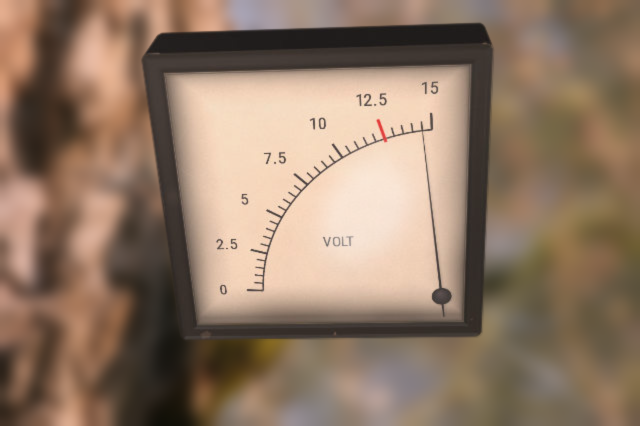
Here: 14.5V
